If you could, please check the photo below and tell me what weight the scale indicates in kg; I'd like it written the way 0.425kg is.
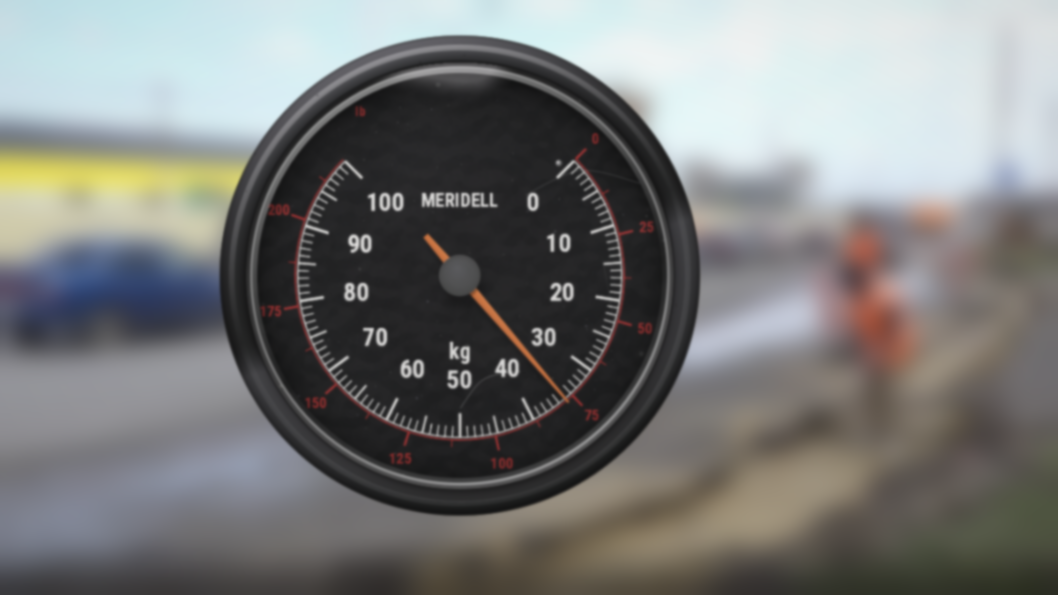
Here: 35kg
